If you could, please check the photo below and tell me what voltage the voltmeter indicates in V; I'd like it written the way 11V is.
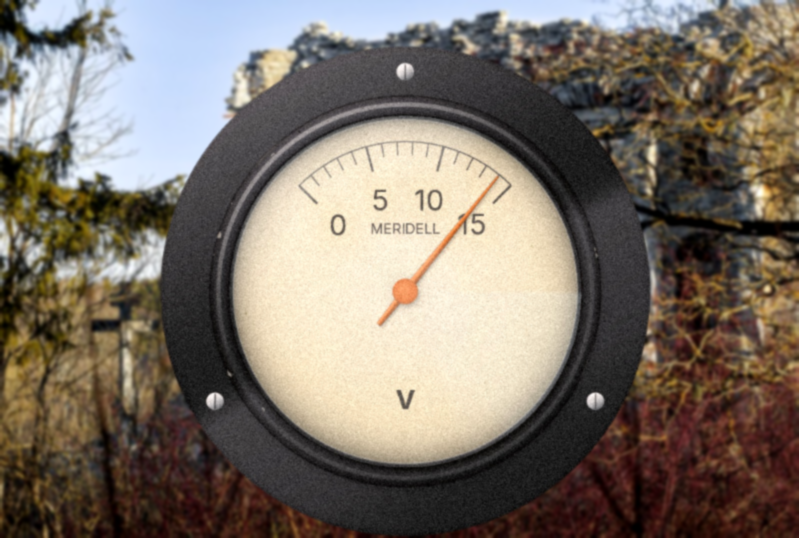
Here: 14V
